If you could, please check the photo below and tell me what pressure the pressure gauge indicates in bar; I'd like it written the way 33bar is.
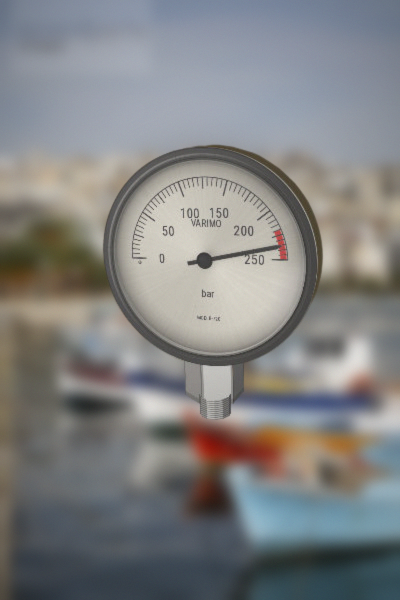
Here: 235bar
